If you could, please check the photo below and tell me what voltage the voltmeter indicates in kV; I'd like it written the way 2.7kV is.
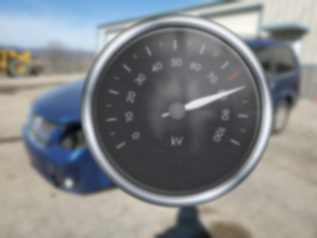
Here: 80kV
